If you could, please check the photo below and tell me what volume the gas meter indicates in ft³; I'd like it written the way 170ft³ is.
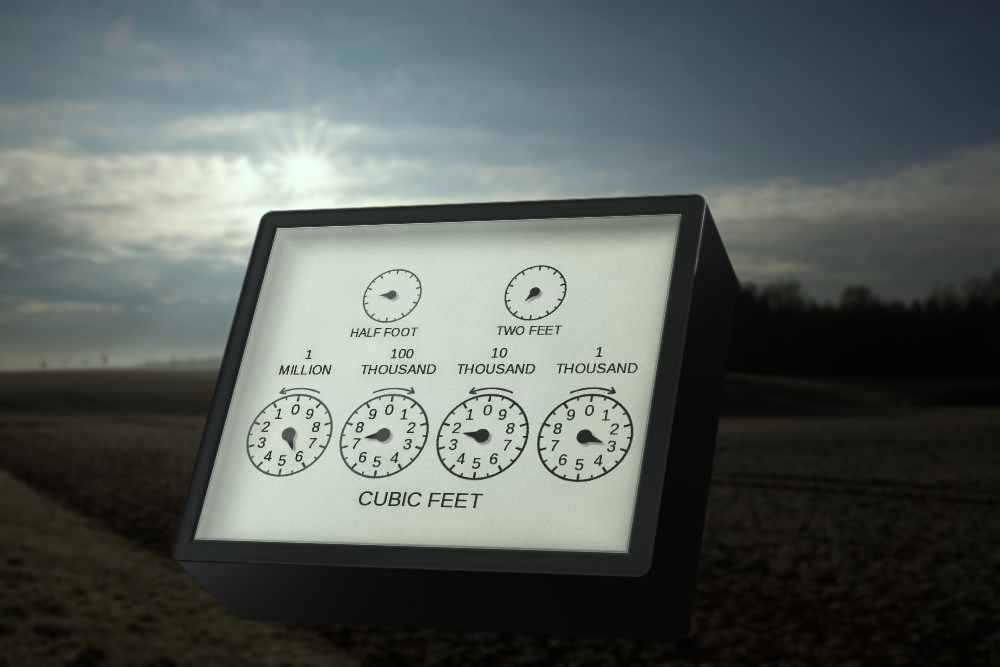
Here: 572300ft³
